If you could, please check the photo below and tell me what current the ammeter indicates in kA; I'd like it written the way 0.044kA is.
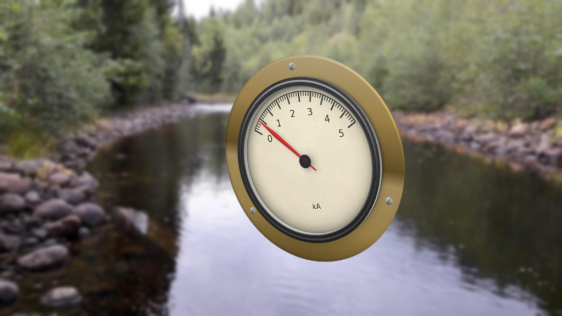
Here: 0.5kA
